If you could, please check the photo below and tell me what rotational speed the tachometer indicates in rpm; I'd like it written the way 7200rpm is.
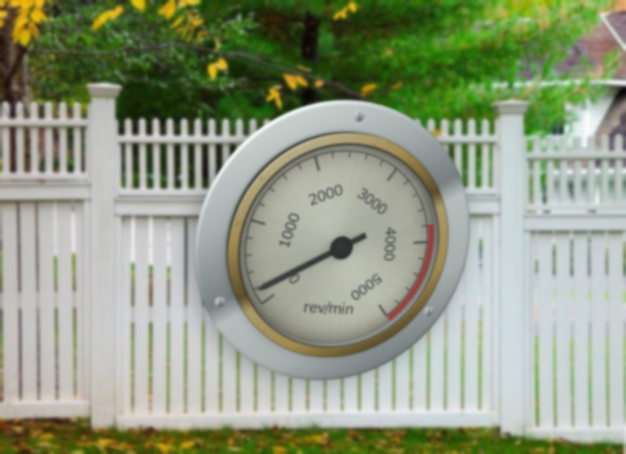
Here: 200rpm
